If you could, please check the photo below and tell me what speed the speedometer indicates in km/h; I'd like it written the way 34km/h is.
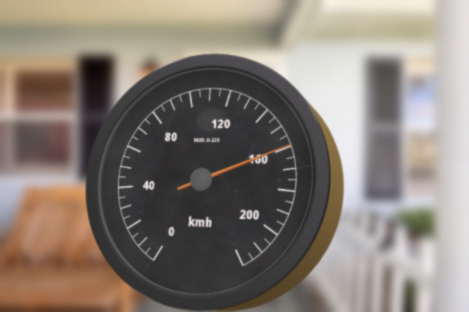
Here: 160km/h
